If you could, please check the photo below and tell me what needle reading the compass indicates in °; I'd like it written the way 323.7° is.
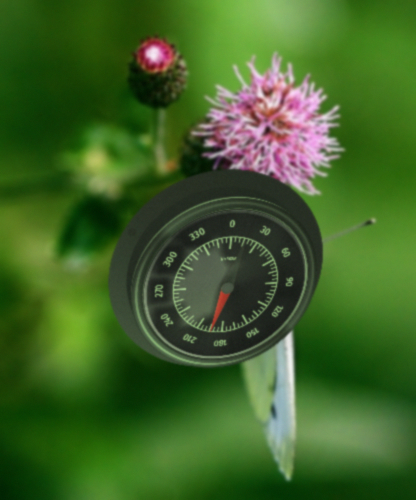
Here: 195°
